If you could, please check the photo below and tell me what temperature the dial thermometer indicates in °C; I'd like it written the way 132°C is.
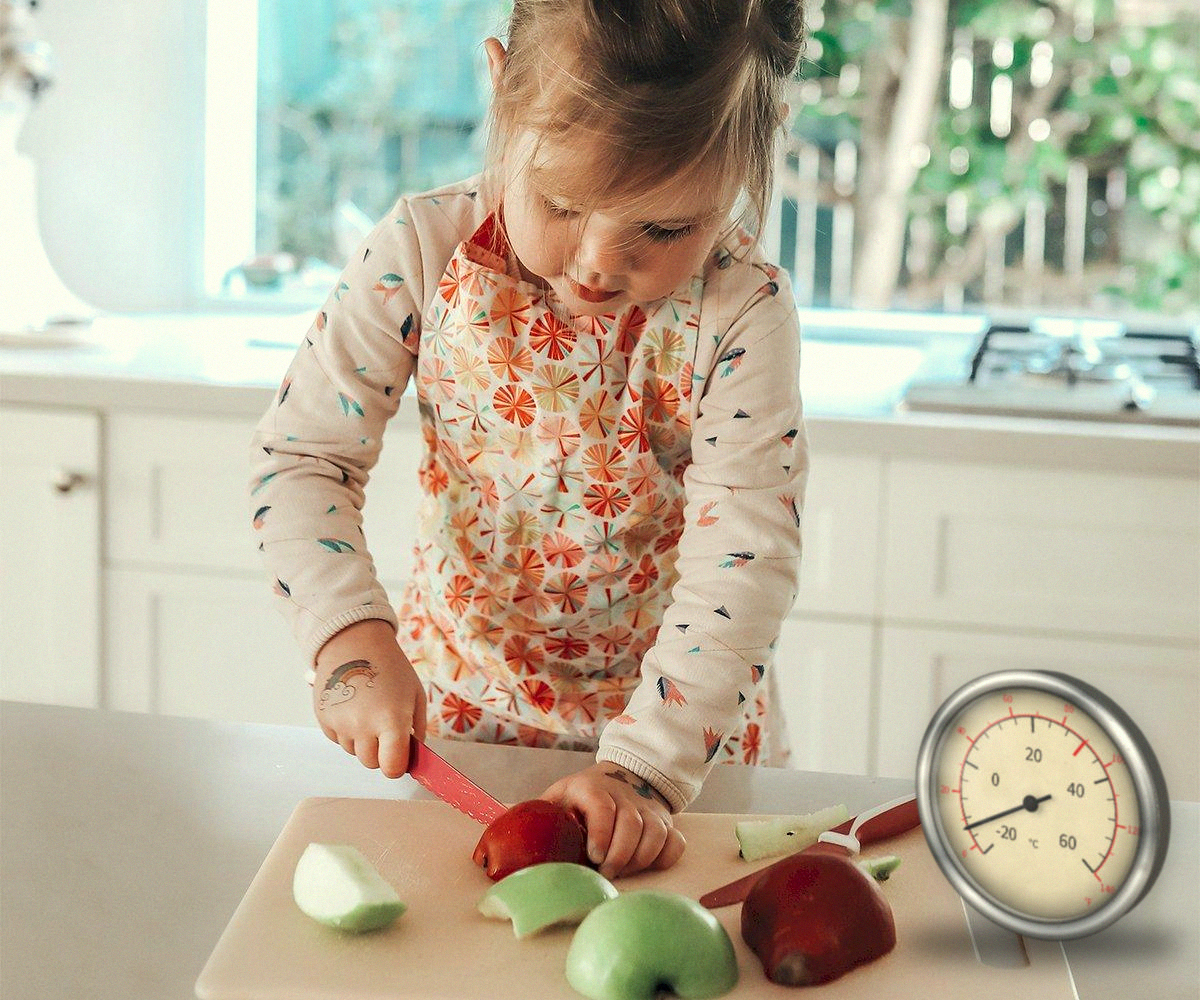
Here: -14°C
